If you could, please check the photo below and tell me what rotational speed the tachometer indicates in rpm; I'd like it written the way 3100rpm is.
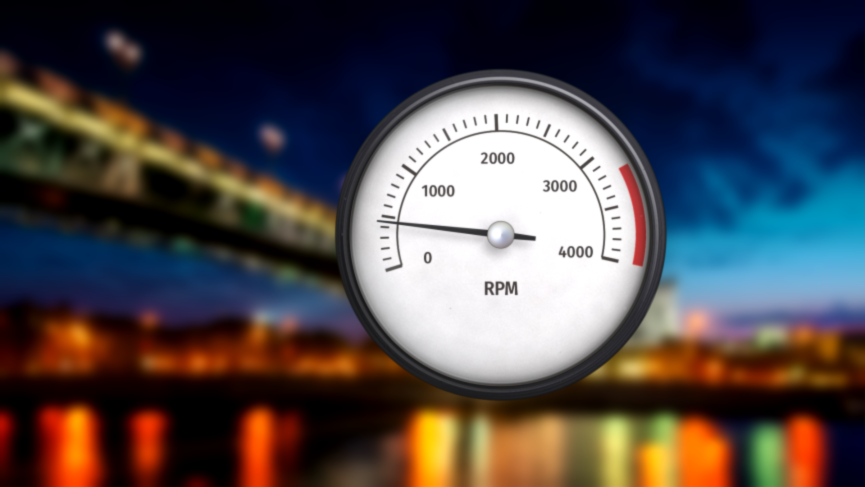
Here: 450rpm
